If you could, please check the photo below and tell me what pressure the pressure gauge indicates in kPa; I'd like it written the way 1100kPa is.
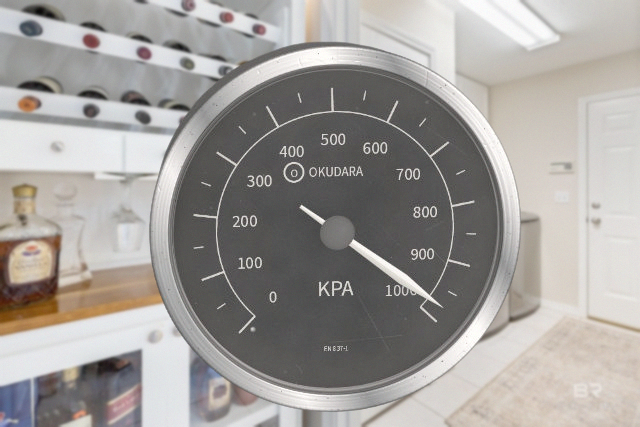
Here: 975kPa
